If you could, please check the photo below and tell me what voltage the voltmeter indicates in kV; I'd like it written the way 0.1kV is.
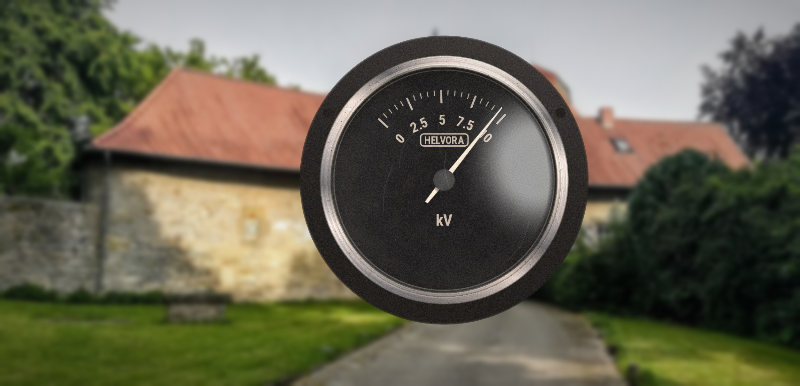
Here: 9.5kV
